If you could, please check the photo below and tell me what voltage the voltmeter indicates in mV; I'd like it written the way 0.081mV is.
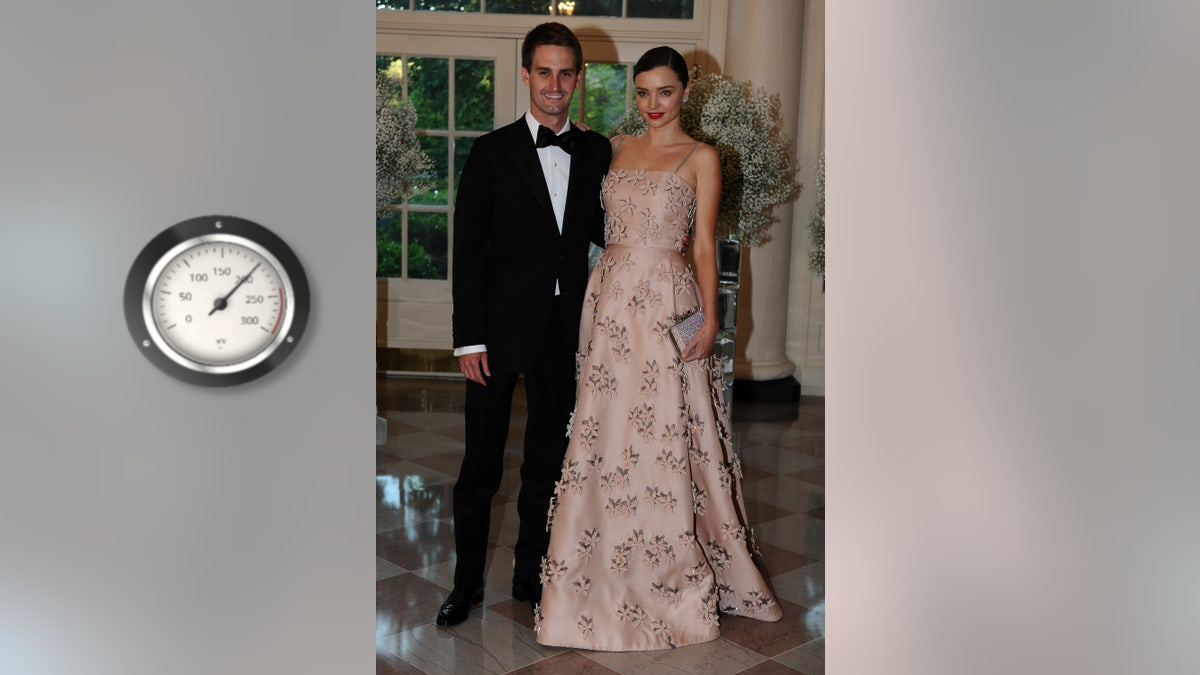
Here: 200mV
